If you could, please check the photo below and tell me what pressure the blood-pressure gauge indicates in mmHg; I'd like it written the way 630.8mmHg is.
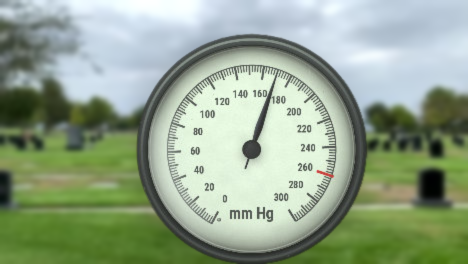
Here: 170mmHg
